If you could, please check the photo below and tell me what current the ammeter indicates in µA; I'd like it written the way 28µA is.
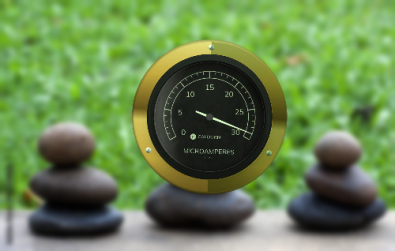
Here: 29µA
